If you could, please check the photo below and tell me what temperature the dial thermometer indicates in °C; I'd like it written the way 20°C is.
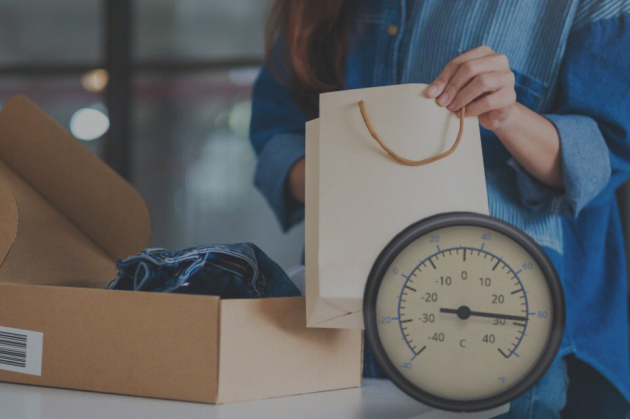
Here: 28°C
